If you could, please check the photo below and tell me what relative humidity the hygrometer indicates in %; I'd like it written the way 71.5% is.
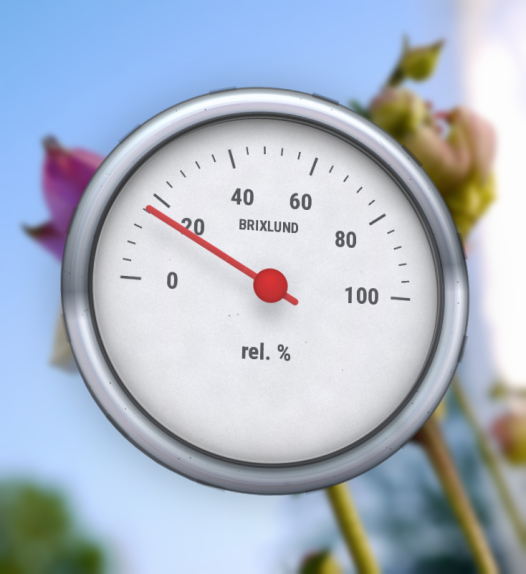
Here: 16%
